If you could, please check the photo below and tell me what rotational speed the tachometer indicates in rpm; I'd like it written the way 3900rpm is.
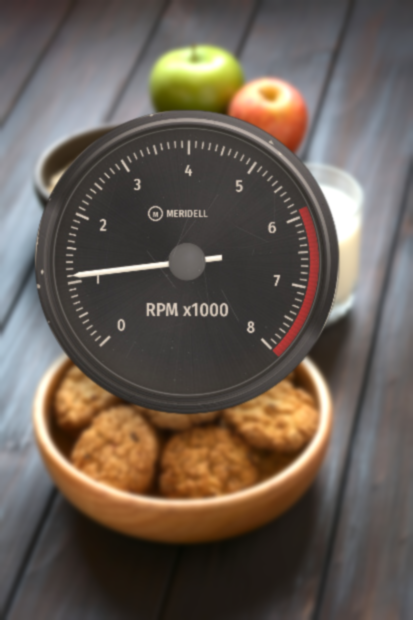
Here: 1100rpm
